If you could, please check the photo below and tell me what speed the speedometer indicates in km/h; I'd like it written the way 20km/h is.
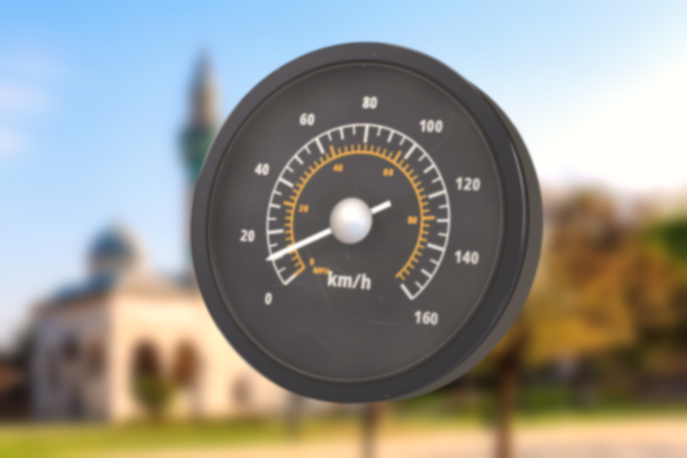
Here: 10km/h
